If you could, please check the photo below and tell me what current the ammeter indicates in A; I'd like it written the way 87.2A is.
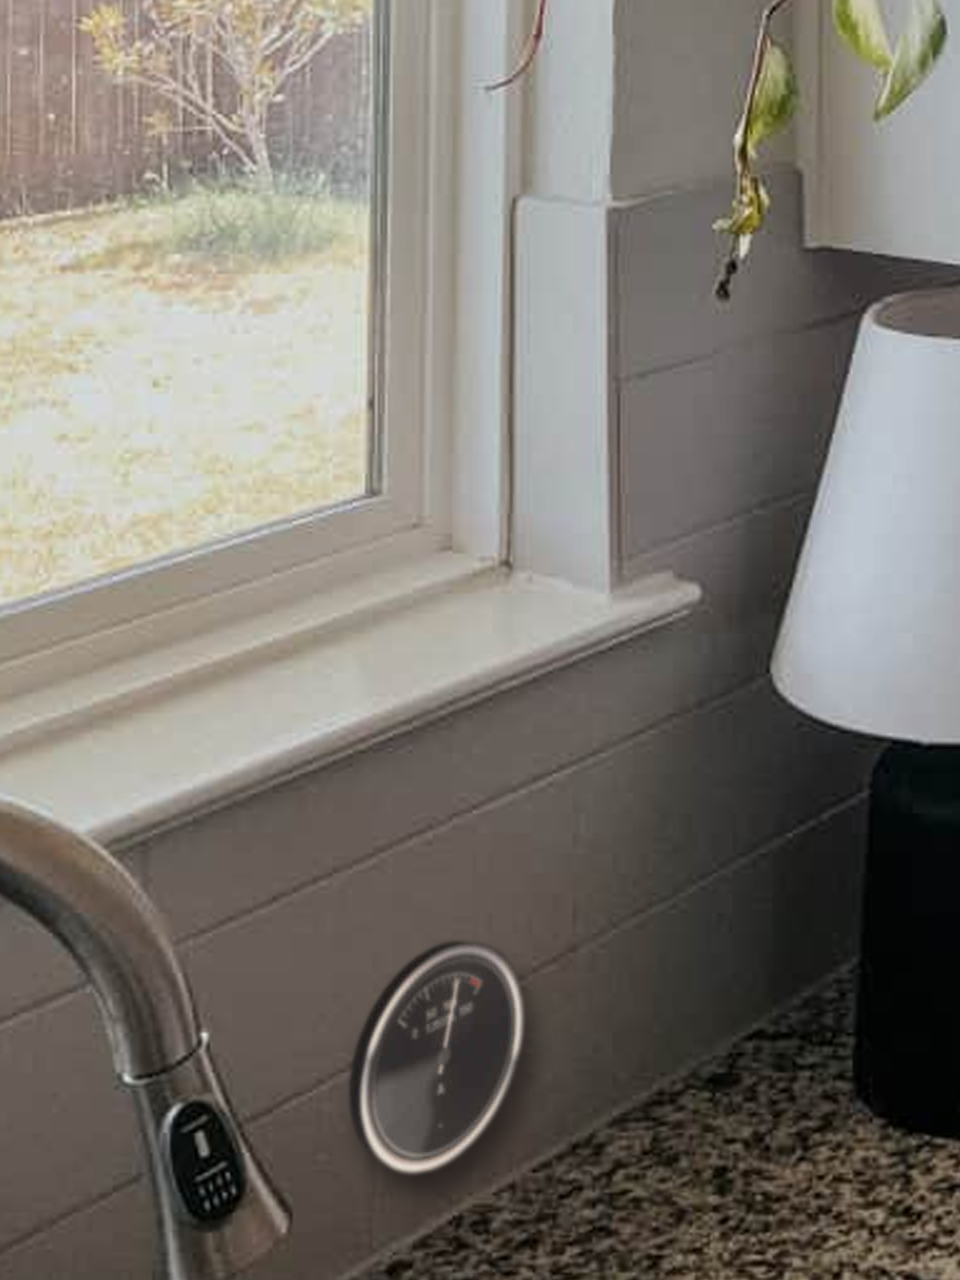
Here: 100A
